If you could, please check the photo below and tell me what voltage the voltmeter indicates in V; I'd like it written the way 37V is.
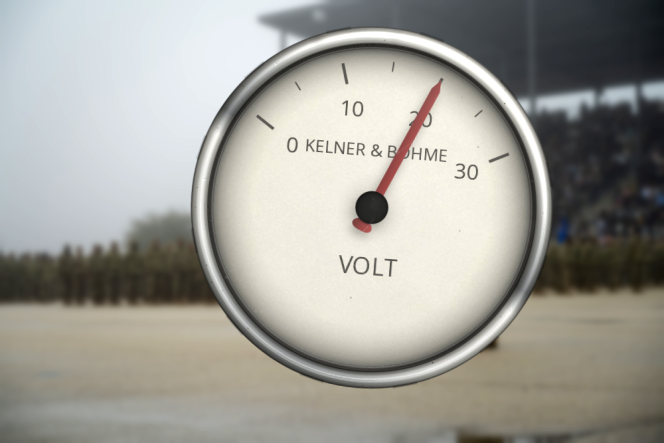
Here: 20V
